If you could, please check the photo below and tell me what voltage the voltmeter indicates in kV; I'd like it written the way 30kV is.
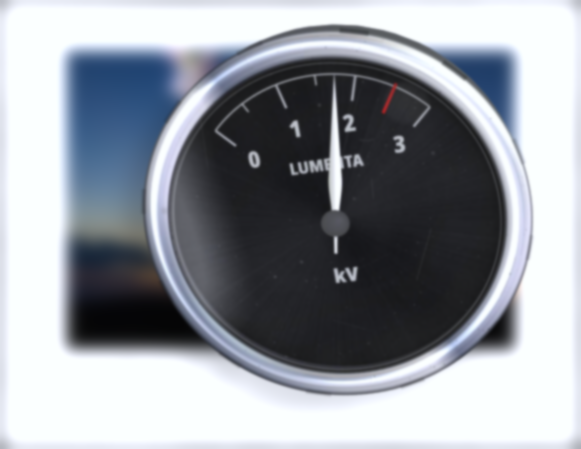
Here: 1.75kV
